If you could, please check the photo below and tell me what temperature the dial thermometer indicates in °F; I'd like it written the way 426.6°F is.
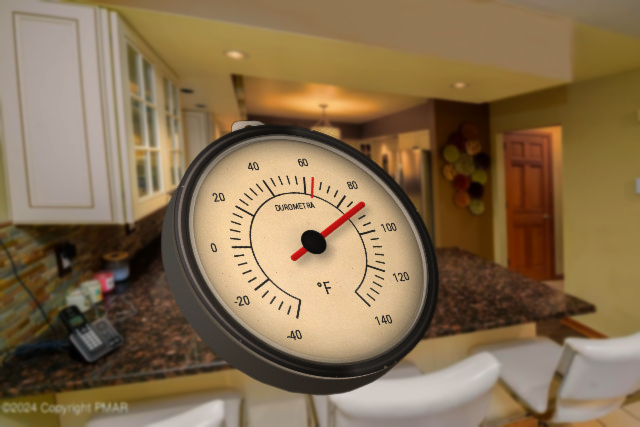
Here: 88°F
